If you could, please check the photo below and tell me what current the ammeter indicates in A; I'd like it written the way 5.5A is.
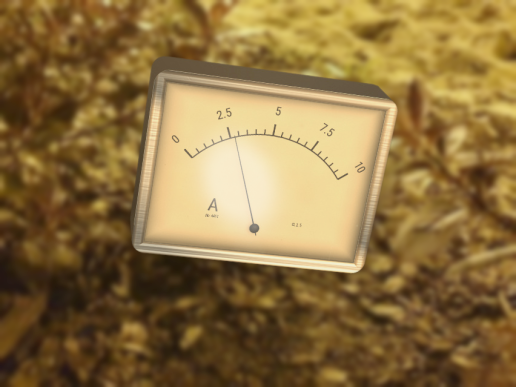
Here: 2.75A
